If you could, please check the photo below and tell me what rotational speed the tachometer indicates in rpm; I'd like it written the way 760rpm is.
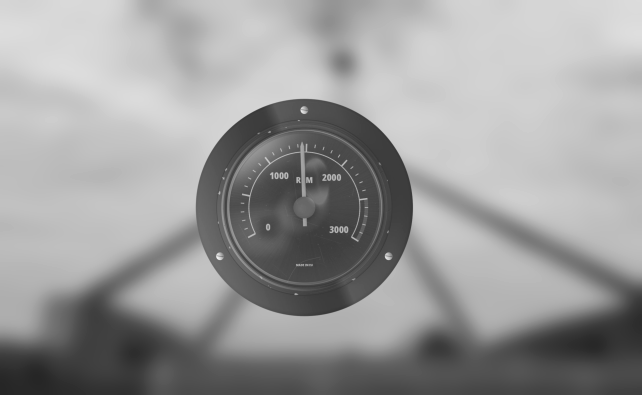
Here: 1450rpm
